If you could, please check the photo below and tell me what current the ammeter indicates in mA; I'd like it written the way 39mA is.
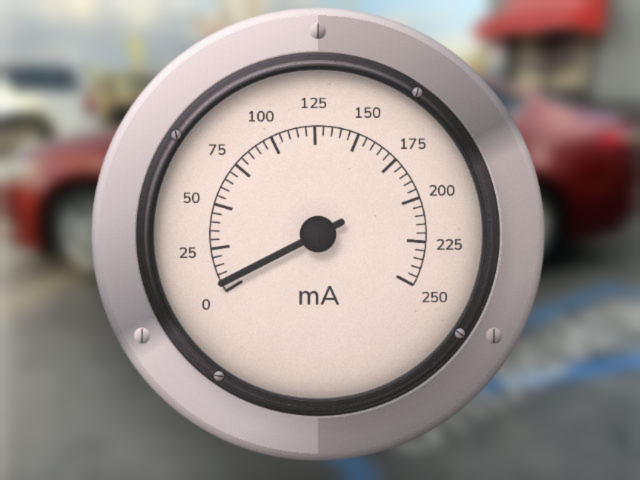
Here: 5mA
